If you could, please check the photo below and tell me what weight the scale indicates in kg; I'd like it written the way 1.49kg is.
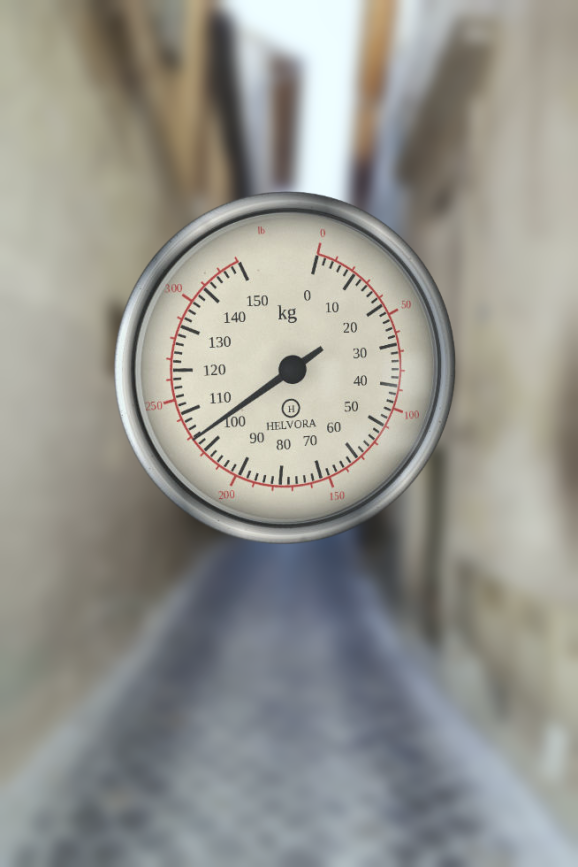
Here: 104kg
